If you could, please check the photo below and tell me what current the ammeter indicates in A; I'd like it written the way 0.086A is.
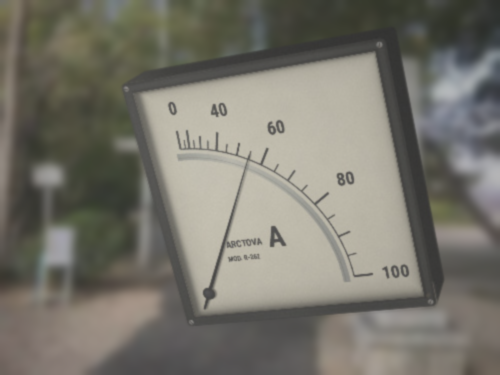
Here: 55A
